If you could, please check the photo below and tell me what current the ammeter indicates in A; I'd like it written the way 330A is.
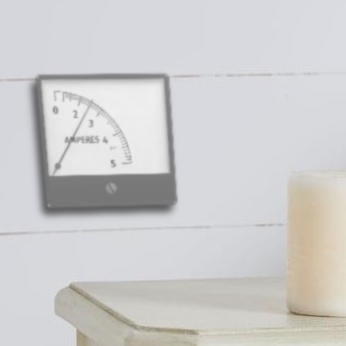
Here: 2.5A
